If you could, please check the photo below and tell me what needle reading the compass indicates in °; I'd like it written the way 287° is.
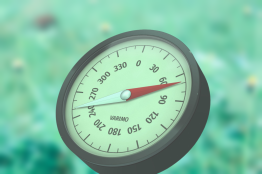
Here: 70°
